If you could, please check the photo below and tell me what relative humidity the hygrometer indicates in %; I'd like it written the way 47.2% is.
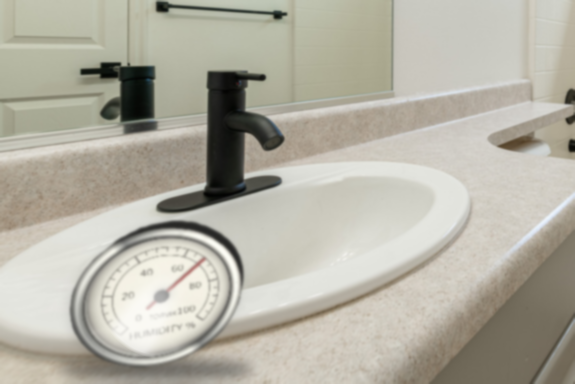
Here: 68%
